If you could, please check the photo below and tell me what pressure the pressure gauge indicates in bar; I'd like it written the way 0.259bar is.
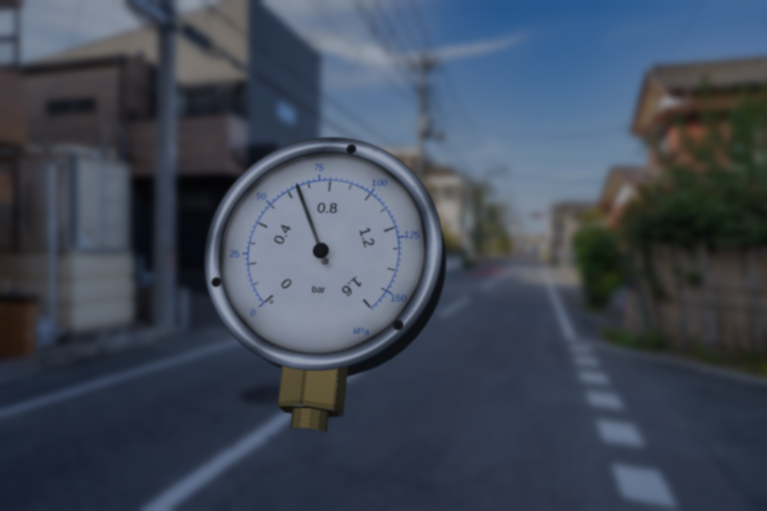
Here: 0.65bar
